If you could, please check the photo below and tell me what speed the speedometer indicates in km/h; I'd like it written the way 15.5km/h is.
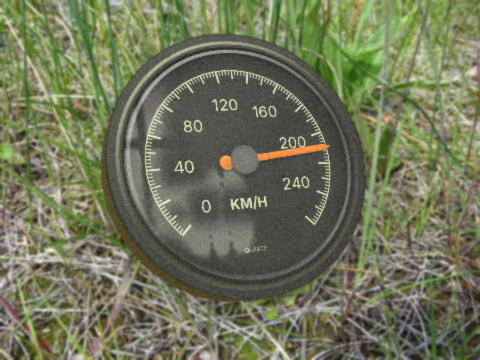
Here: 210km/h
